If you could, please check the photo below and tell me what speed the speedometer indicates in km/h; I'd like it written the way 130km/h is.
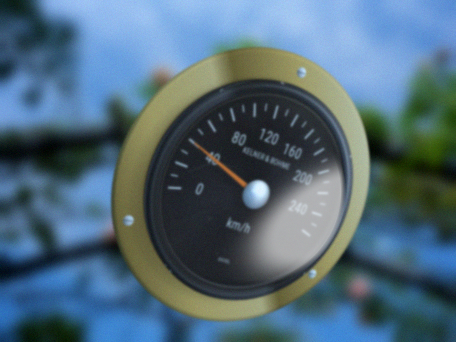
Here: 40km/h
